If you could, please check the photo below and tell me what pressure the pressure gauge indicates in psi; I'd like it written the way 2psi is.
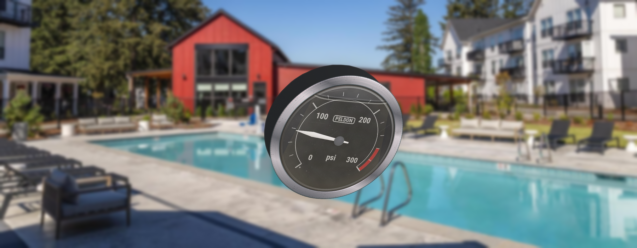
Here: 60psi
